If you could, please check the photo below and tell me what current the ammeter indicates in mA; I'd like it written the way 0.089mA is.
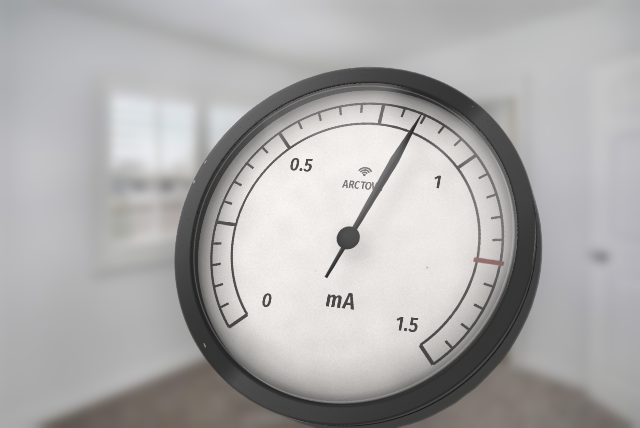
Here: 0.85mA
